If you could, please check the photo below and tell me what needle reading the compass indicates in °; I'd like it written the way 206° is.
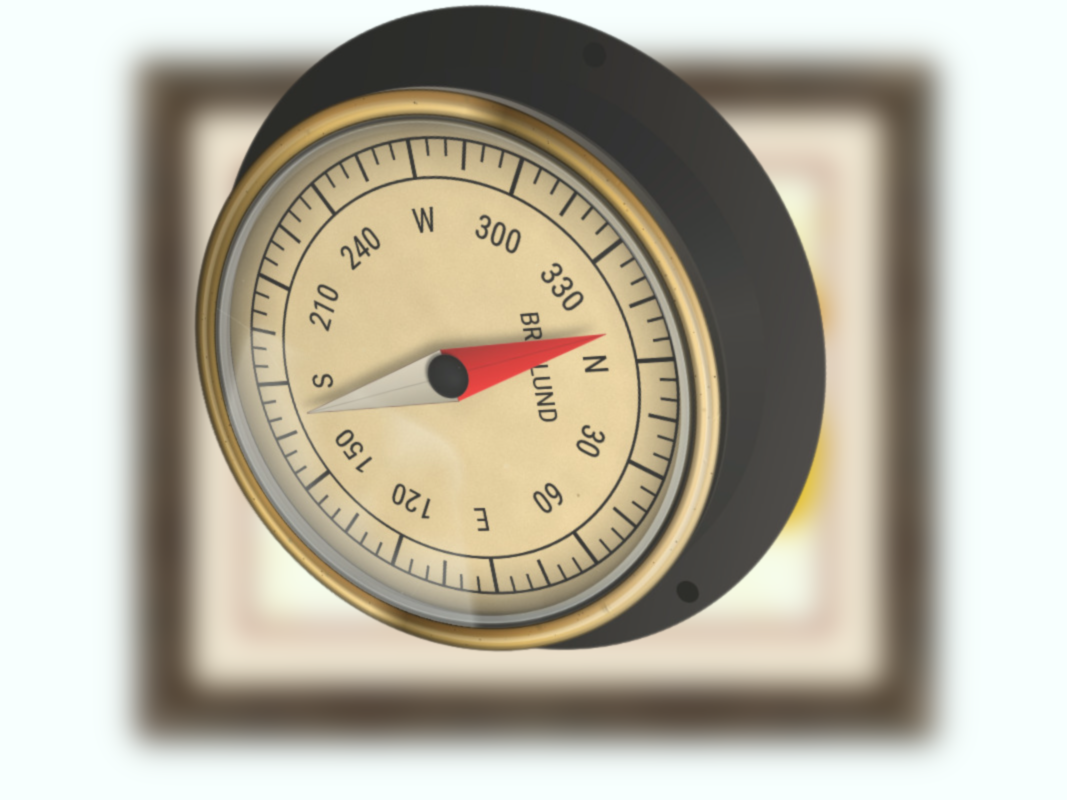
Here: 350°
